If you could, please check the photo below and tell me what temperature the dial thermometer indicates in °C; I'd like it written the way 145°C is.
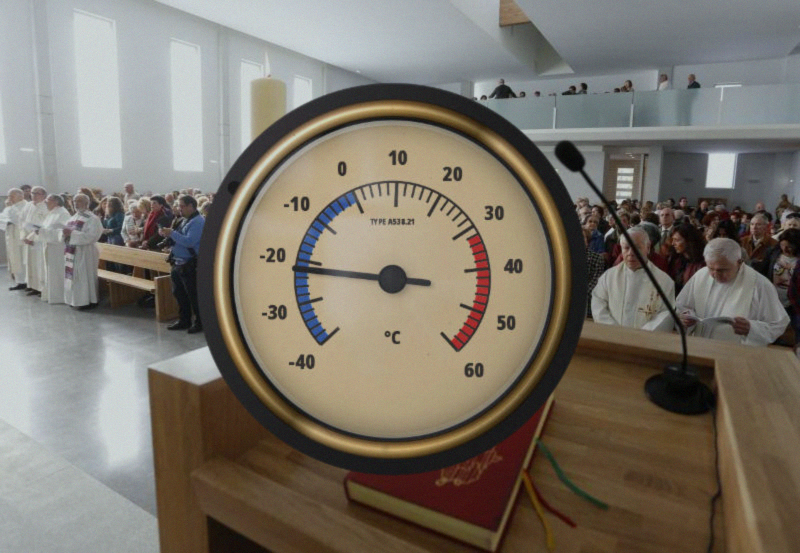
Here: -22°C
